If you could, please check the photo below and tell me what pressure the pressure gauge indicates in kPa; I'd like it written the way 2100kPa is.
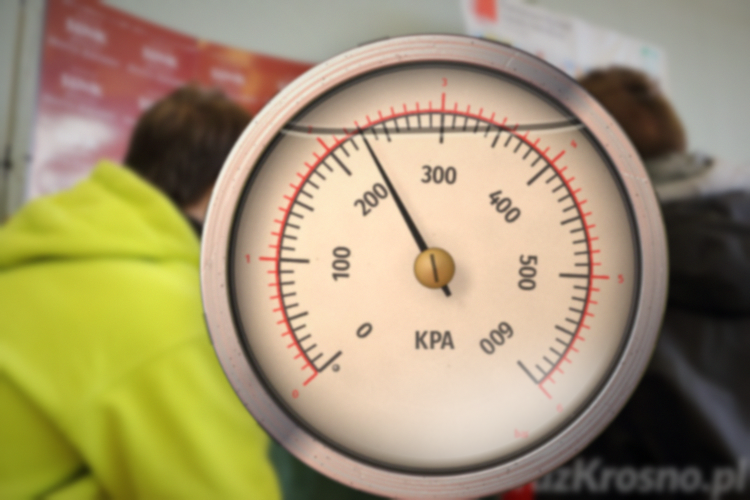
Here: 230kPa
